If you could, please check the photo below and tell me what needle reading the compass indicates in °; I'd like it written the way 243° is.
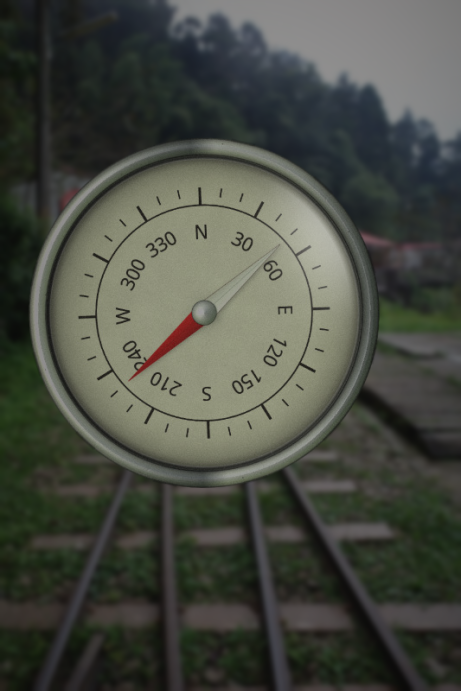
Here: 230°
